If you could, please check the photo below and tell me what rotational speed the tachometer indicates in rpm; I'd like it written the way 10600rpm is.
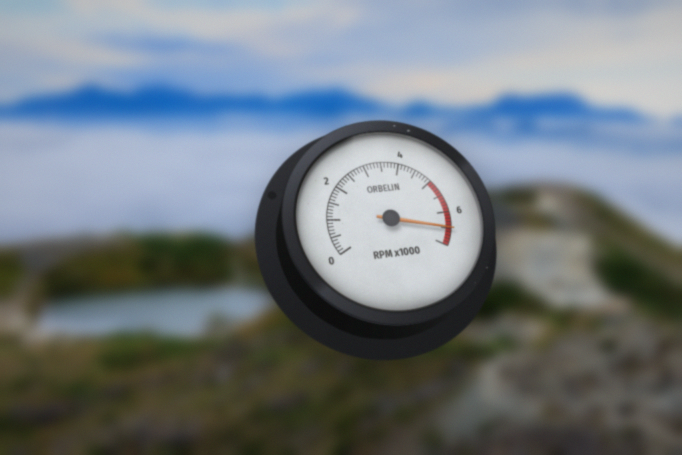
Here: 6500rpm
